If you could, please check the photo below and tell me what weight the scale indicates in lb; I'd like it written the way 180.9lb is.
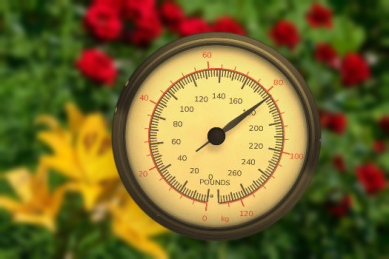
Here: 180lb
